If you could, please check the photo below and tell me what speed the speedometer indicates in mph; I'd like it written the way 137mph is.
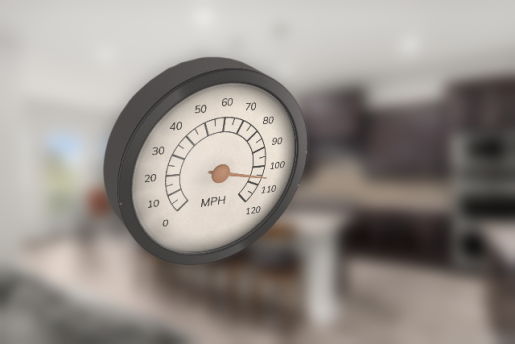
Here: 105mph
